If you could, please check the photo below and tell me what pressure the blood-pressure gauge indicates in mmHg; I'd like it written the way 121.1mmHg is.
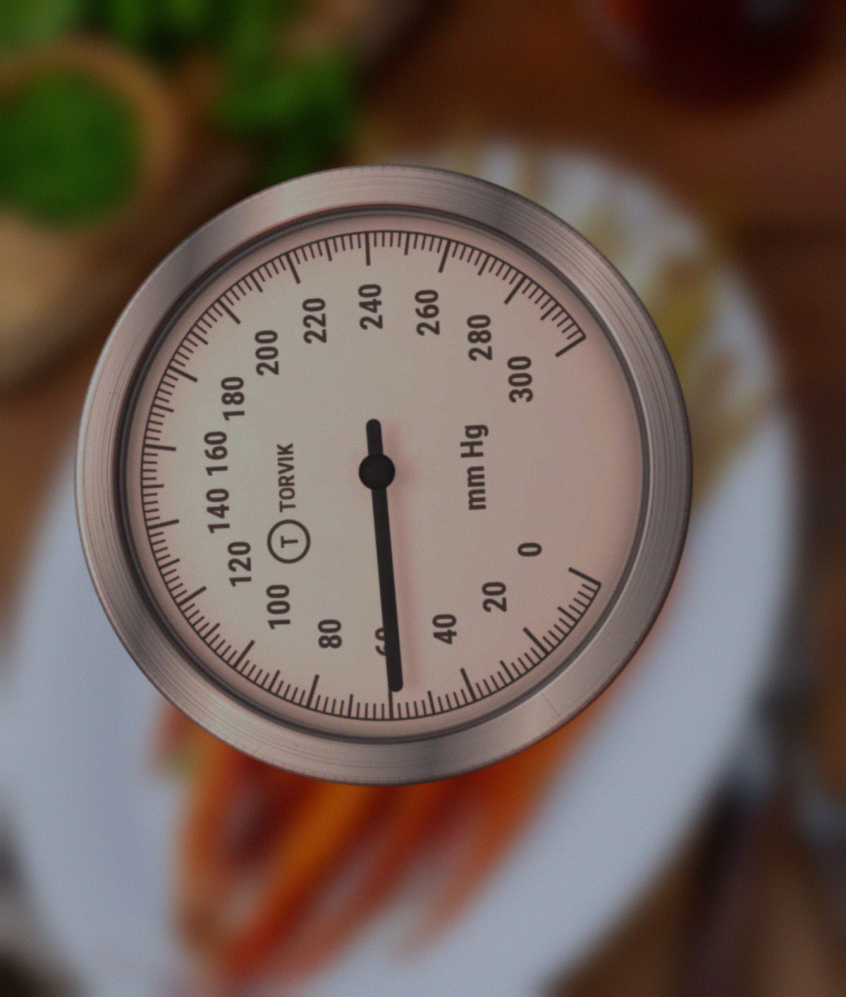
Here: 58mmHg
